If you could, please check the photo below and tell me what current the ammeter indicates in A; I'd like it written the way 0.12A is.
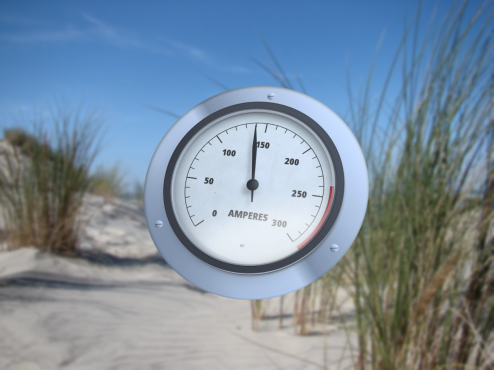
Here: 140A
